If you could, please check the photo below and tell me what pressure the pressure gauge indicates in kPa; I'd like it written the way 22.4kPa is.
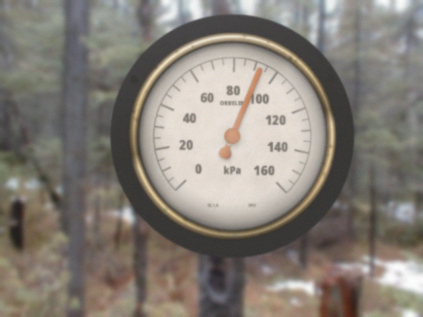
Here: 92.5kPa
